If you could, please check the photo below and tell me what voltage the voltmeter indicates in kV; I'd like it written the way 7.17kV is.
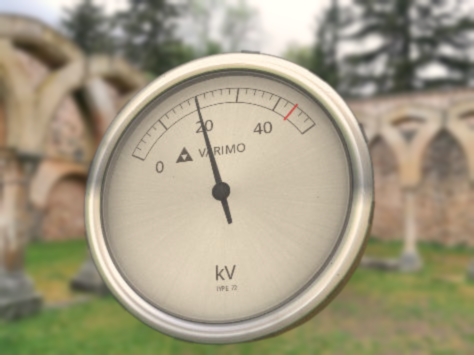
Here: 20kV
